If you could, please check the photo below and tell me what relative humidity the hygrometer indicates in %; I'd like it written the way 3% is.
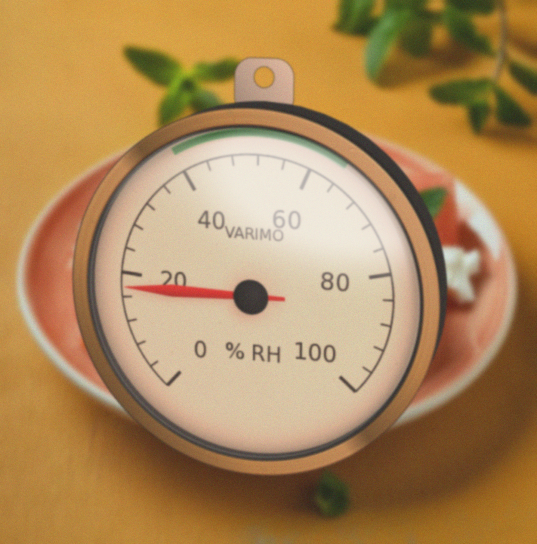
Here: 18%
